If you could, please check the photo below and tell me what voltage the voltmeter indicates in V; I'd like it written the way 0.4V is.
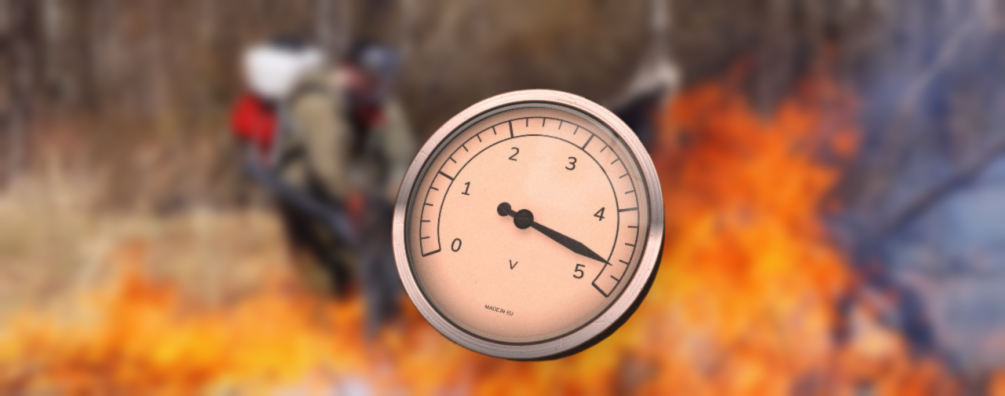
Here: 4.7V
